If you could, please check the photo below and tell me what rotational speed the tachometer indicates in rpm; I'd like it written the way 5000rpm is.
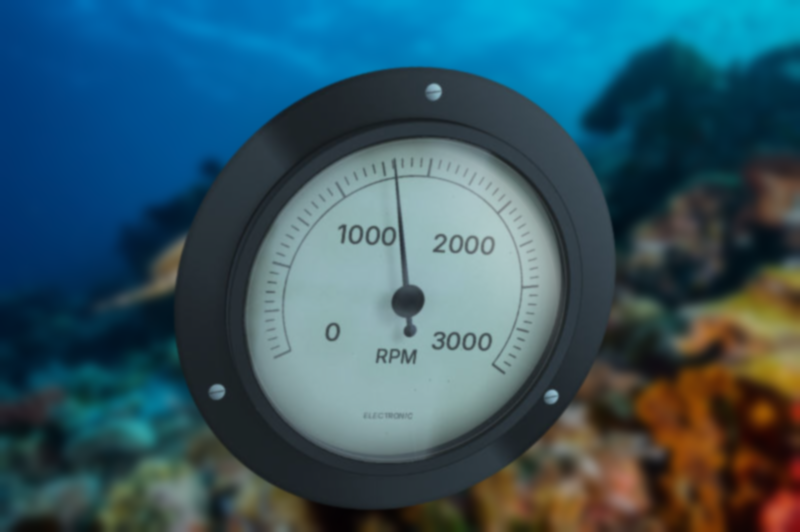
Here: 1300rpm
